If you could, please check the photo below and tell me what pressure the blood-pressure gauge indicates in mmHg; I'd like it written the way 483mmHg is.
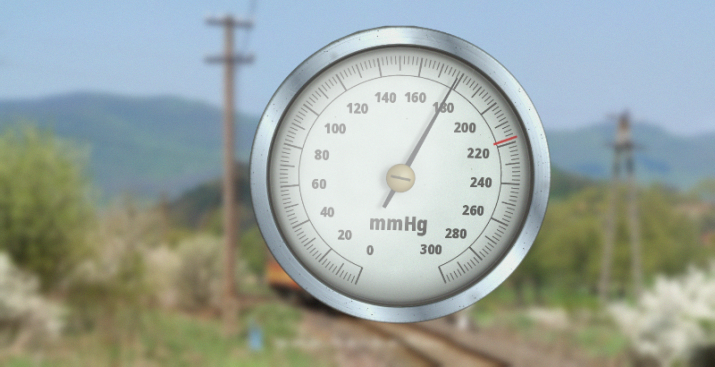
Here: 178mmHg
